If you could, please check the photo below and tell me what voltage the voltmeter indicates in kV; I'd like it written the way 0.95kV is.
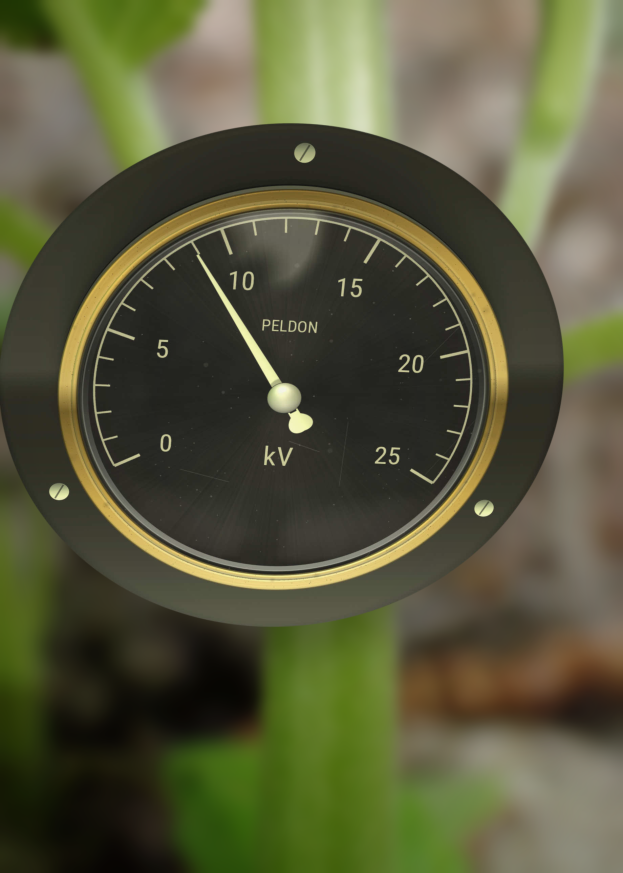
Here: 9kV
